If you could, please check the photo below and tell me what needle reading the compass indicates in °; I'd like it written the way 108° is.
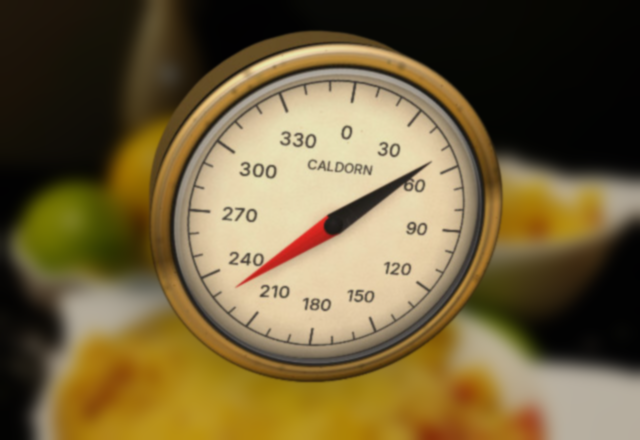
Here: 230°
